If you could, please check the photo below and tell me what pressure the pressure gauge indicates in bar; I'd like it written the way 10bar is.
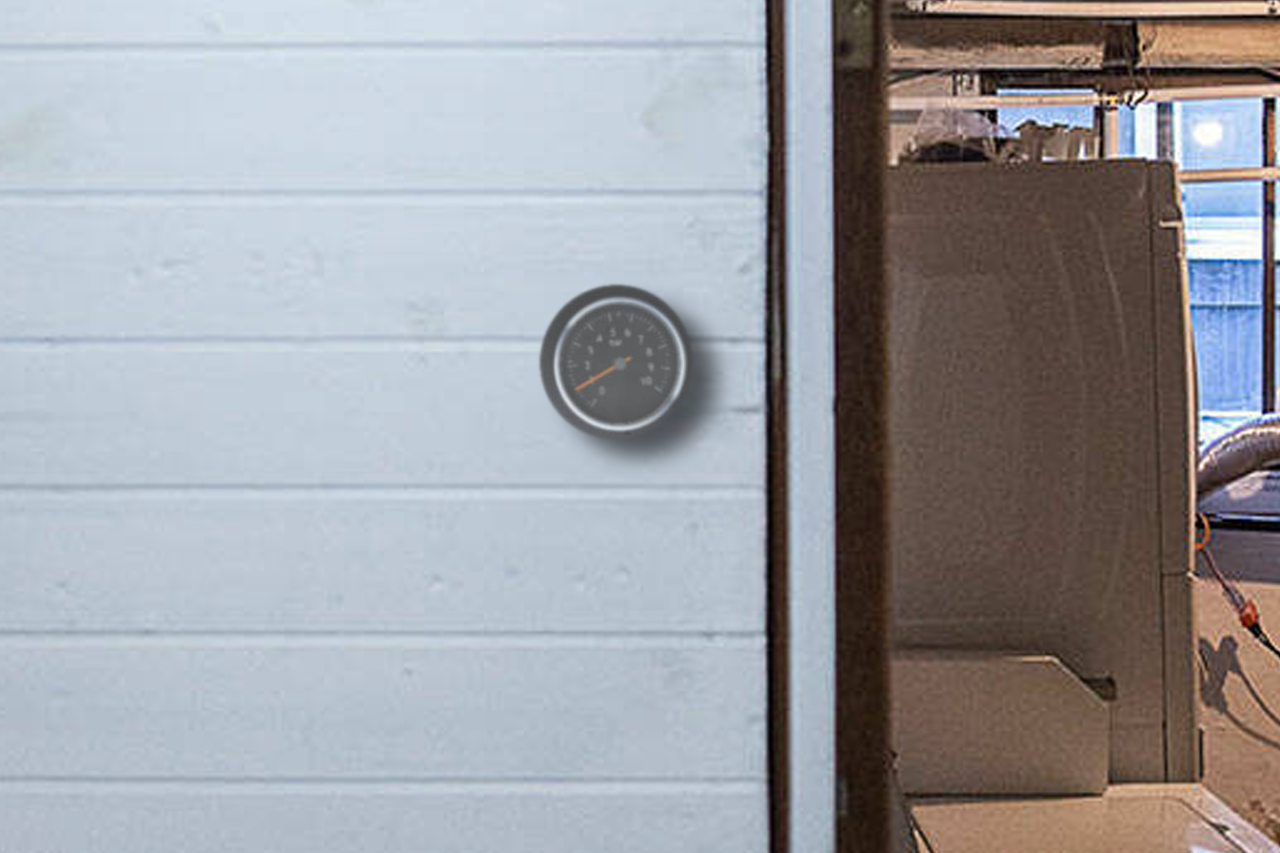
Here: 1bar
